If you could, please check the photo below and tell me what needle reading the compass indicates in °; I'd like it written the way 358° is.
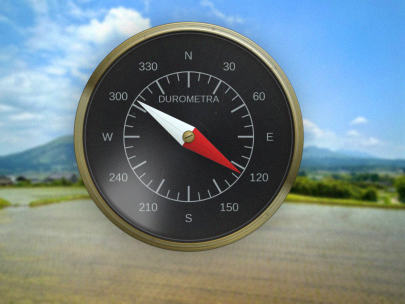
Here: 125°
